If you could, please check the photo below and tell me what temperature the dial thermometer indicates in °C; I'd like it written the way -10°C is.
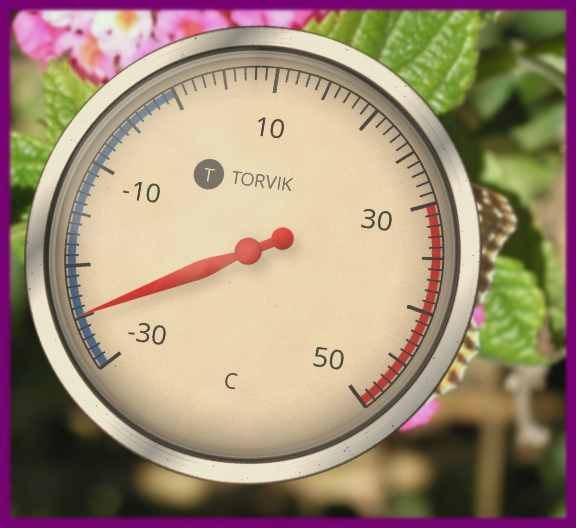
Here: -25°C
